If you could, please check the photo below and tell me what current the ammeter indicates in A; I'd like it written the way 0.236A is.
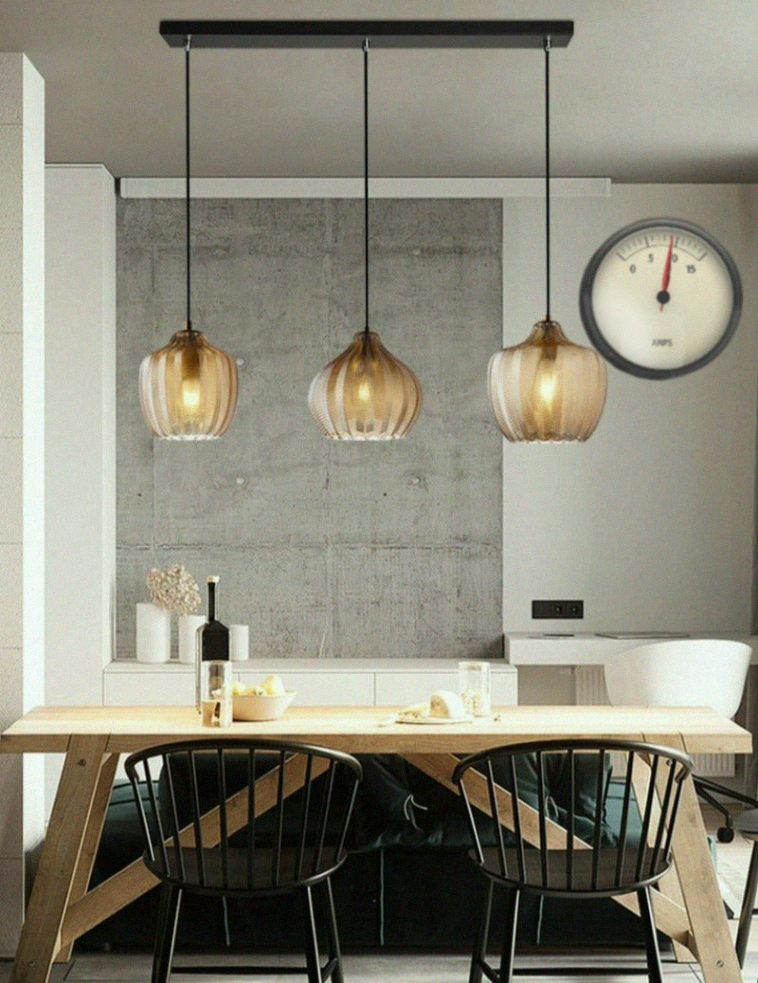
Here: 9A
